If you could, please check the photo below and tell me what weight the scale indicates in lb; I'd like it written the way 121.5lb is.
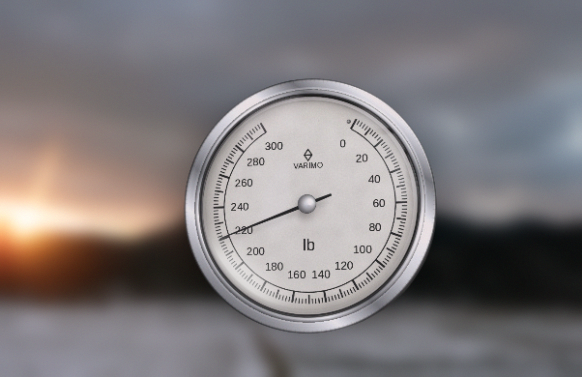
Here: 220lb
